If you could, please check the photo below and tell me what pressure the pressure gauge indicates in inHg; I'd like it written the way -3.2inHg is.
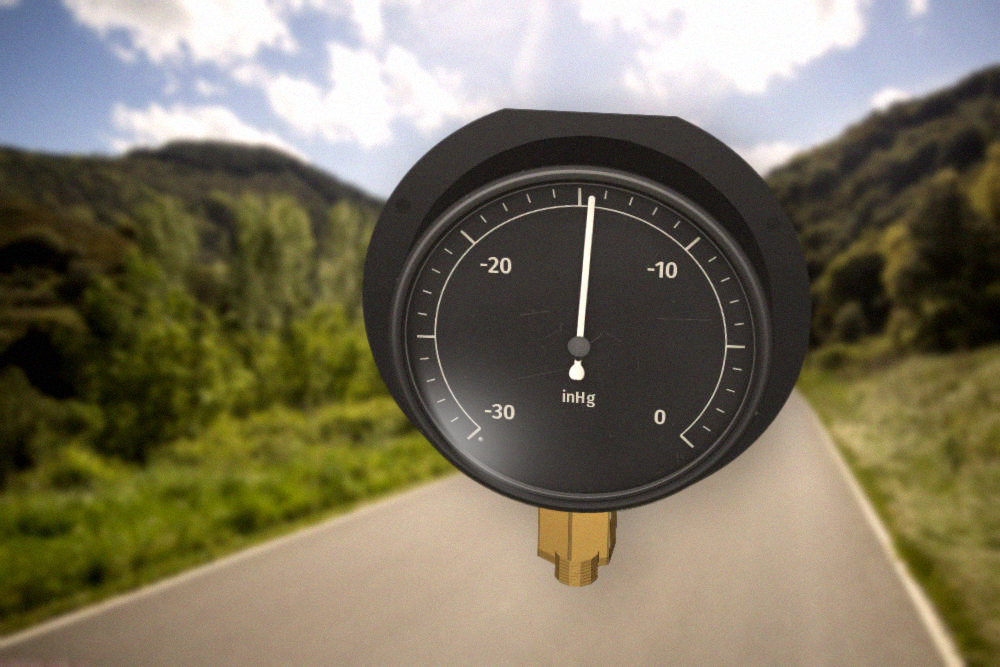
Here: -14.5inHg
